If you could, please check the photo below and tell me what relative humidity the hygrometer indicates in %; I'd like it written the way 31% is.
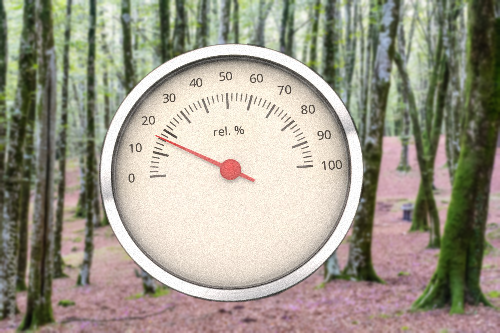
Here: 16%
